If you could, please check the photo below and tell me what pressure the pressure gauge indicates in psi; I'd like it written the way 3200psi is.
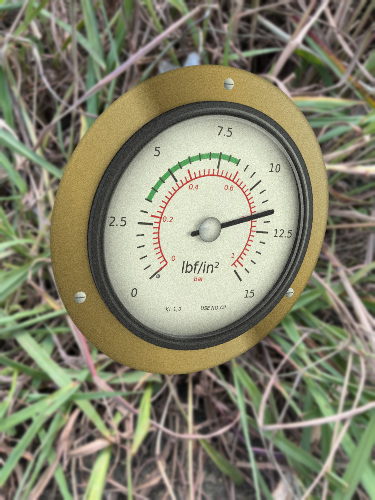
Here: 11.5psi
